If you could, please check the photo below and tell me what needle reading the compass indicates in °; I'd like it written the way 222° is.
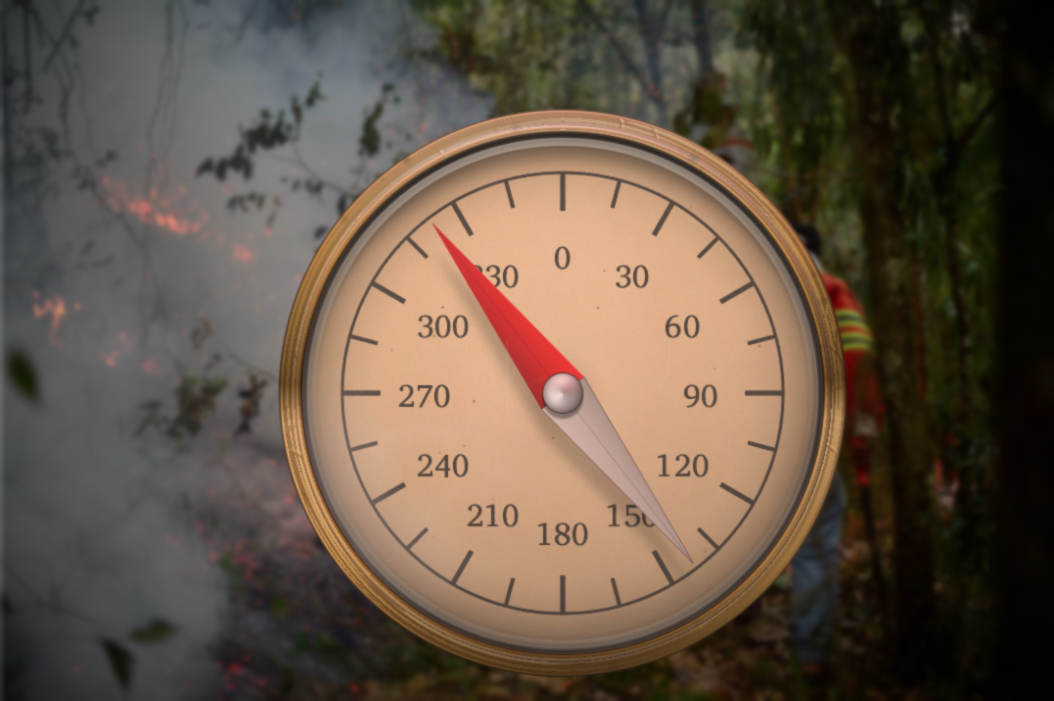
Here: 322.5°
